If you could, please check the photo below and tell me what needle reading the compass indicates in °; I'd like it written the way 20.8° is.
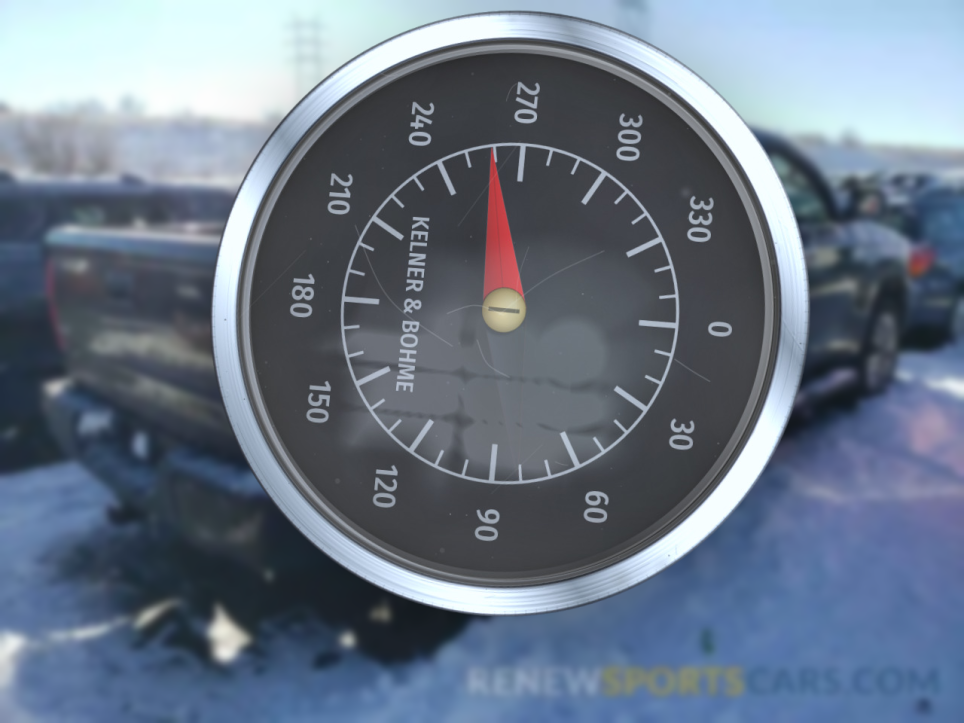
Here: 260°
